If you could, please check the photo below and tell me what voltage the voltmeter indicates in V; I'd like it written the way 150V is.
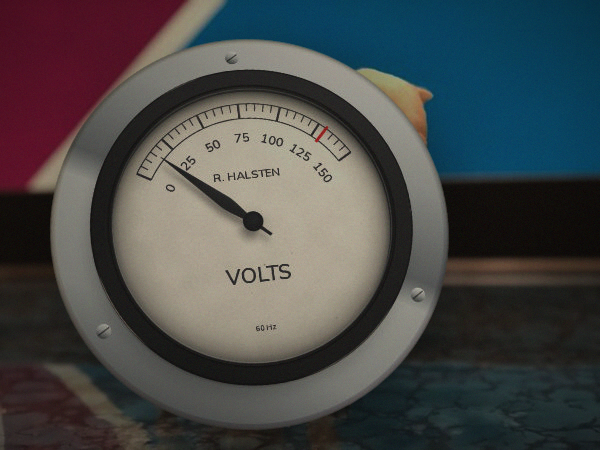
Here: 15V
